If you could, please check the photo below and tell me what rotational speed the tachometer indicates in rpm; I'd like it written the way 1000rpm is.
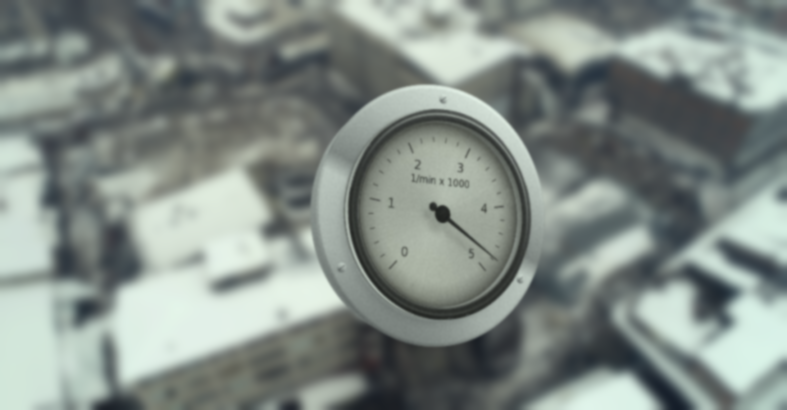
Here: 4800rpm
